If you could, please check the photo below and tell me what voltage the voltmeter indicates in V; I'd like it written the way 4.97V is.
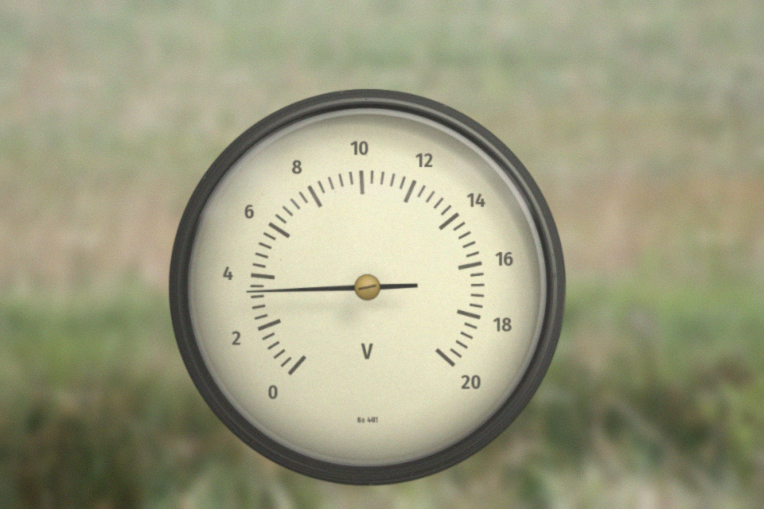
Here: 3.4V
